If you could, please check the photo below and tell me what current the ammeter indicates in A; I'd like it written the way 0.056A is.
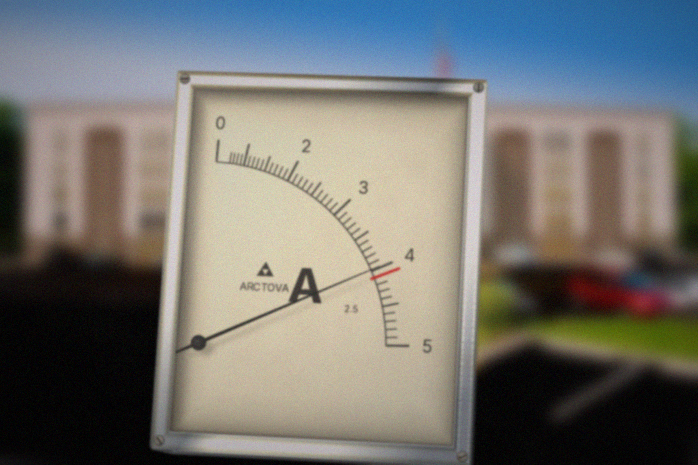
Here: 4A
